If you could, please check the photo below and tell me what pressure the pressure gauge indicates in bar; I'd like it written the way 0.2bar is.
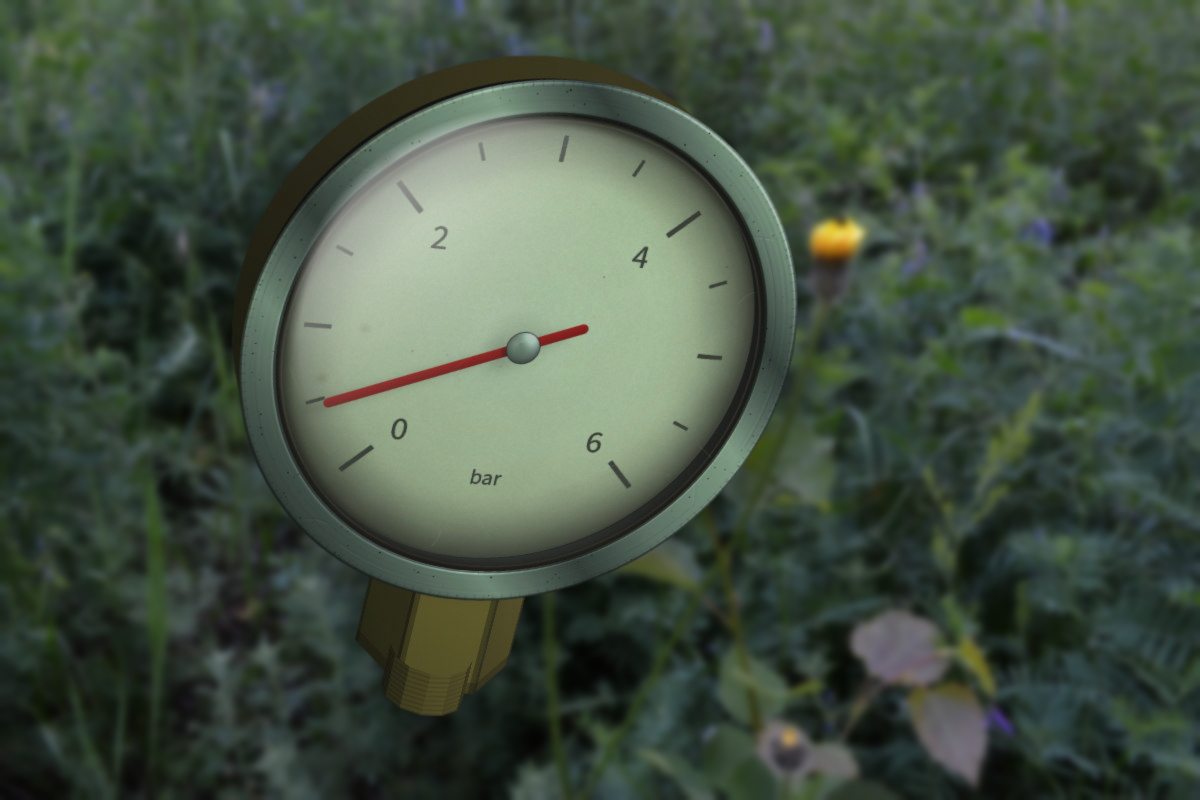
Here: 0.5bar
